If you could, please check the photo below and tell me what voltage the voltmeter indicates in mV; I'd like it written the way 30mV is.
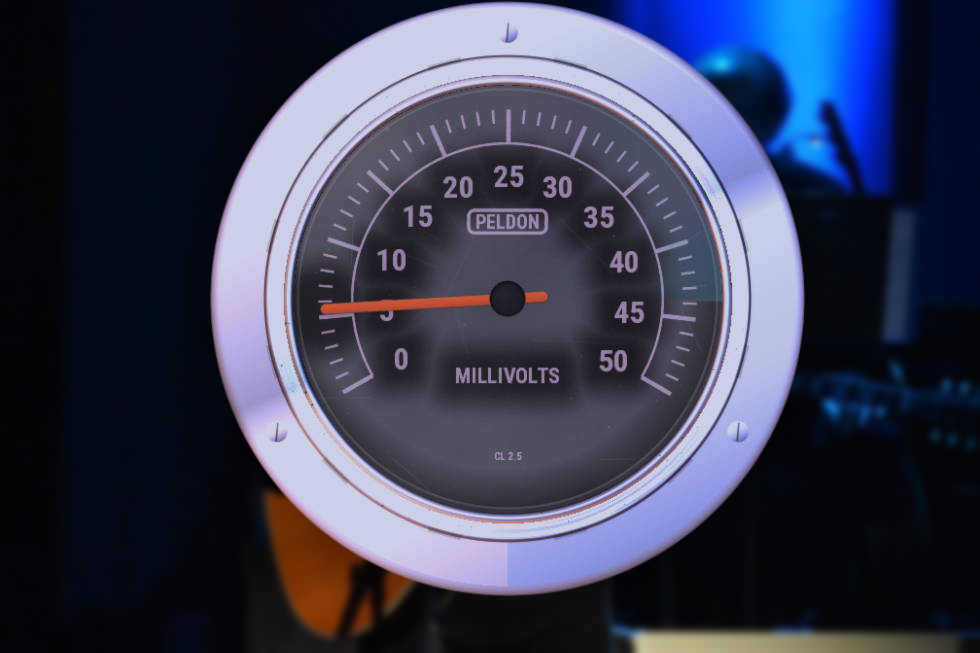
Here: 5.5mV
